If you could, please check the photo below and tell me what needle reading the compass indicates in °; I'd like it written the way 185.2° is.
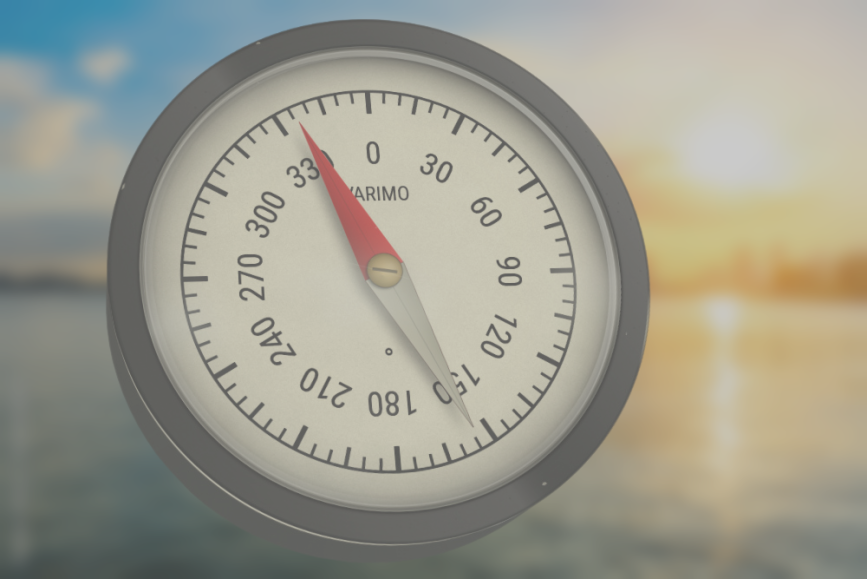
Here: 335°
